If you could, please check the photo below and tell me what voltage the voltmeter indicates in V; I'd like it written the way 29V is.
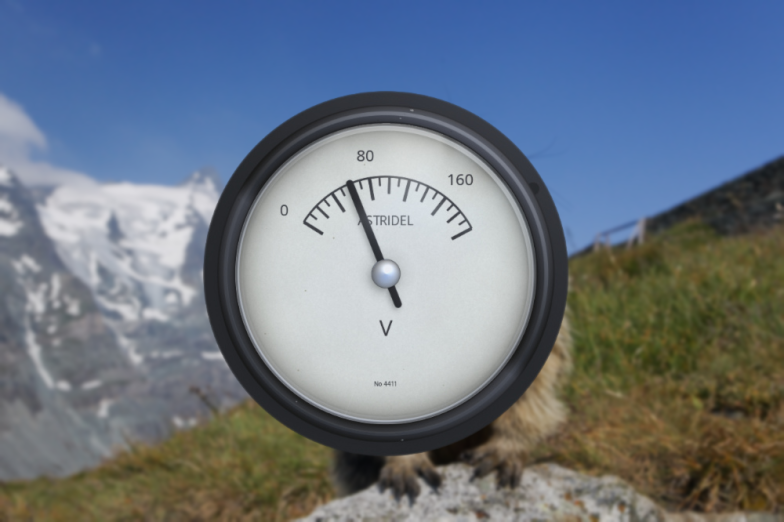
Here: 60V
